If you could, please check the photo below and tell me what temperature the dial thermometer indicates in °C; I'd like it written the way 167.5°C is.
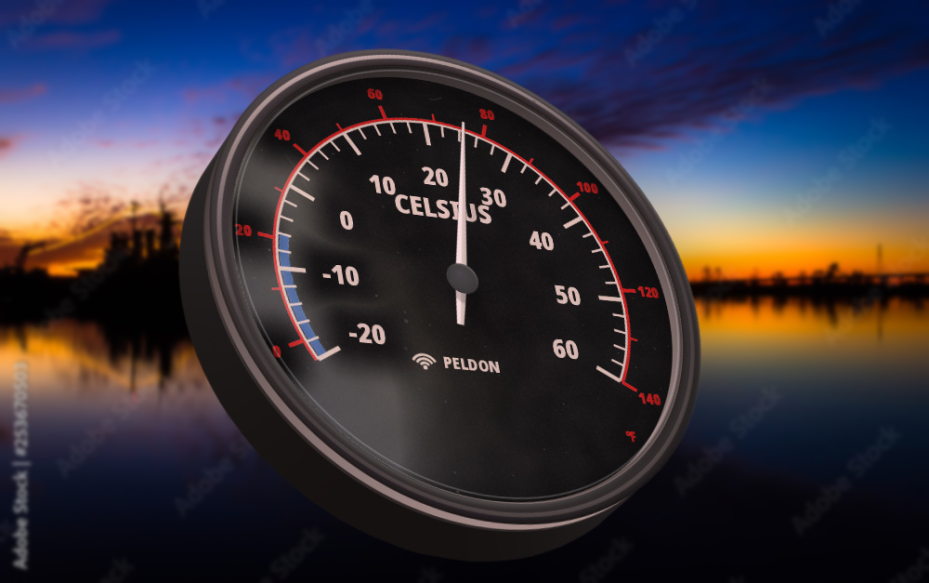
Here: 24°C
